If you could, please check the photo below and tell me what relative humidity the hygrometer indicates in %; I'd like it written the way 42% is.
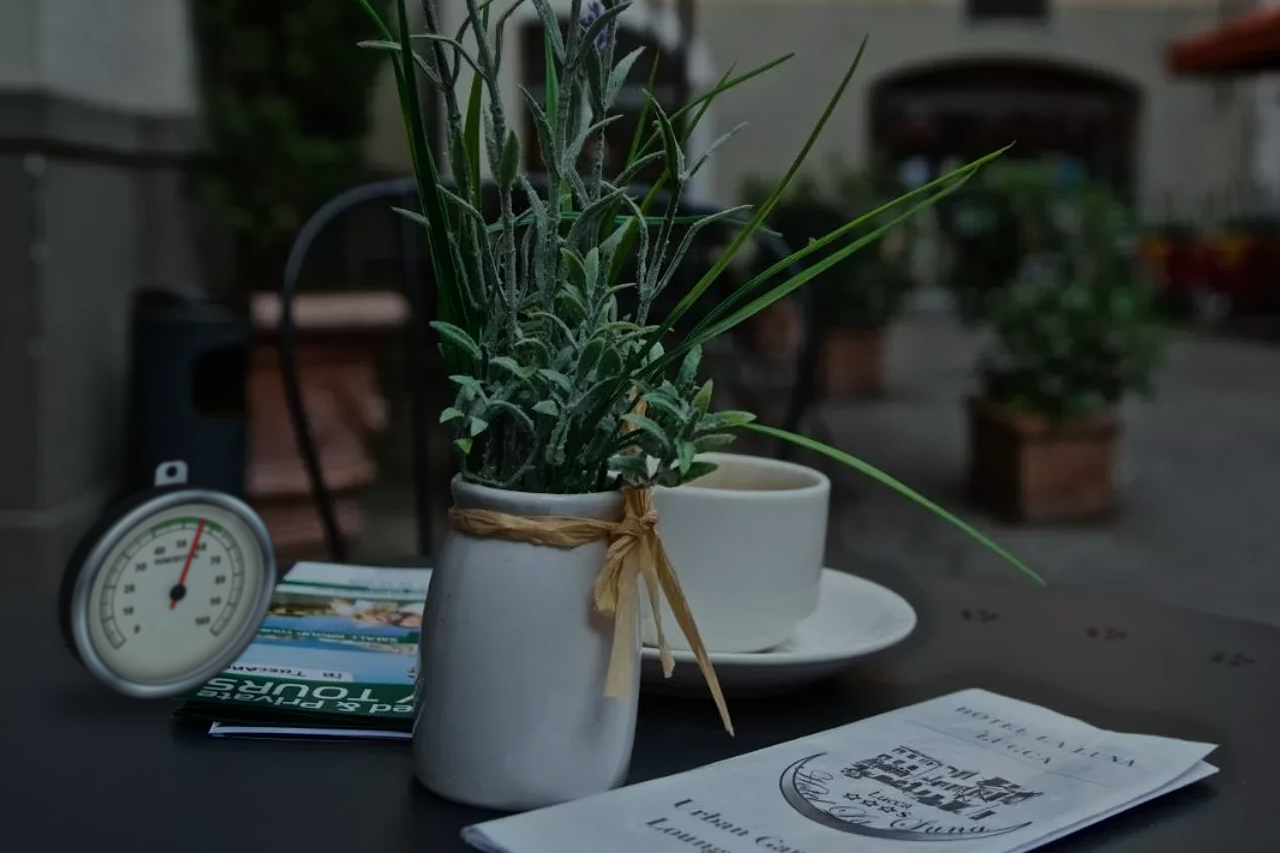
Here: 55%
